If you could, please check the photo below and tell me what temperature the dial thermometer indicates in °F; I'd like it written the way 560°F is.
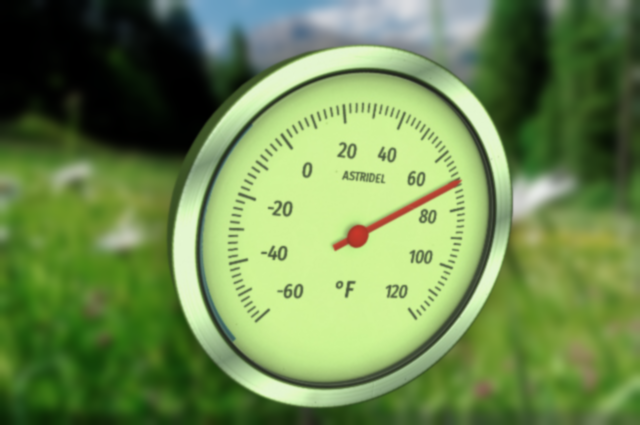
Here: 70°F
